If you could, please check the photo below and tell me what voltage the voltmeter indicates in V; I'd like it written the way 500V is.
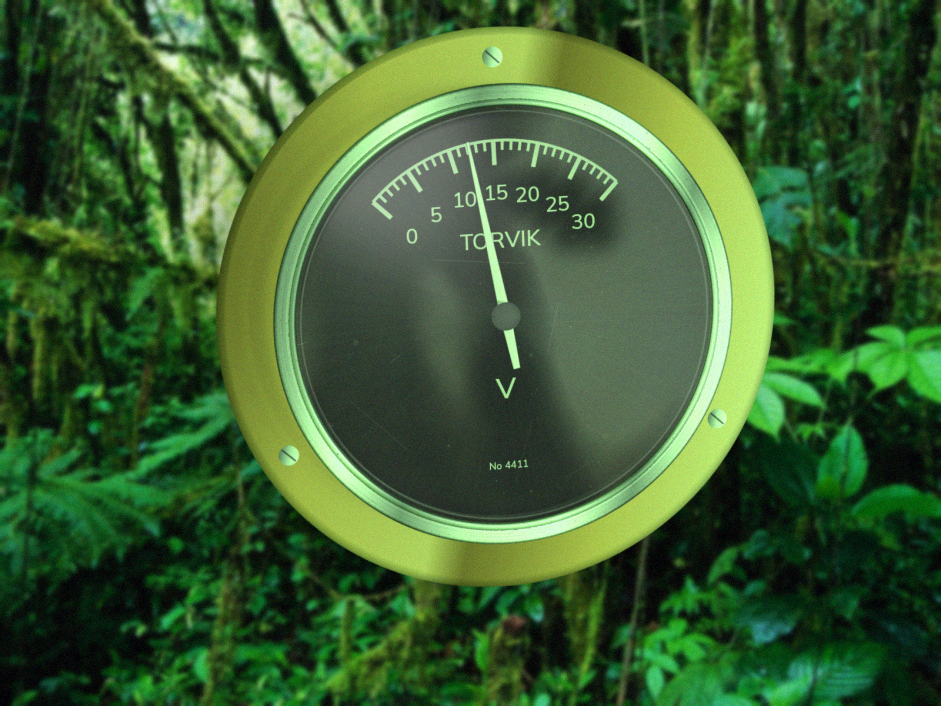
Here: 12V
